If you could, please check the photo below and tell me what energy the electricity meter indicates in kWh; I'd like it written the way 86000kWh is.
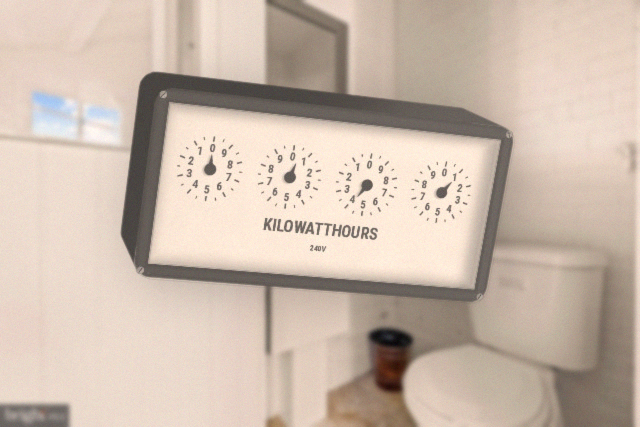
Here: 41kWh
